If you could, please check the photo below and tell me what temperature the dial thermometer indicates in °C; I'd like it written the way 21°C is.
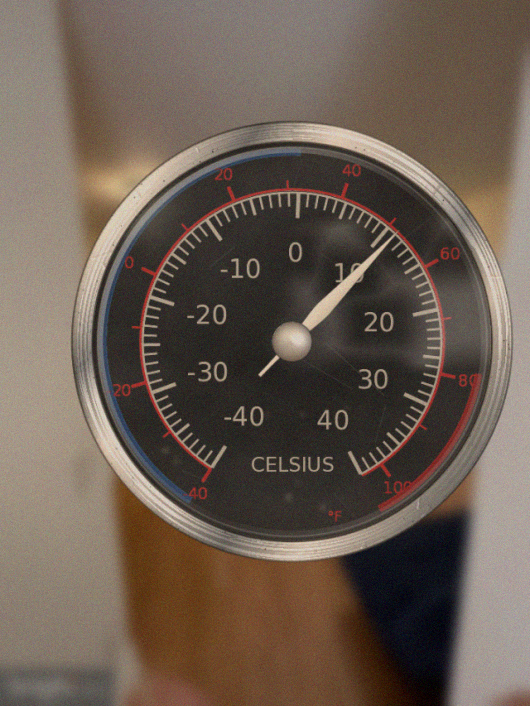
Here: 11°C
